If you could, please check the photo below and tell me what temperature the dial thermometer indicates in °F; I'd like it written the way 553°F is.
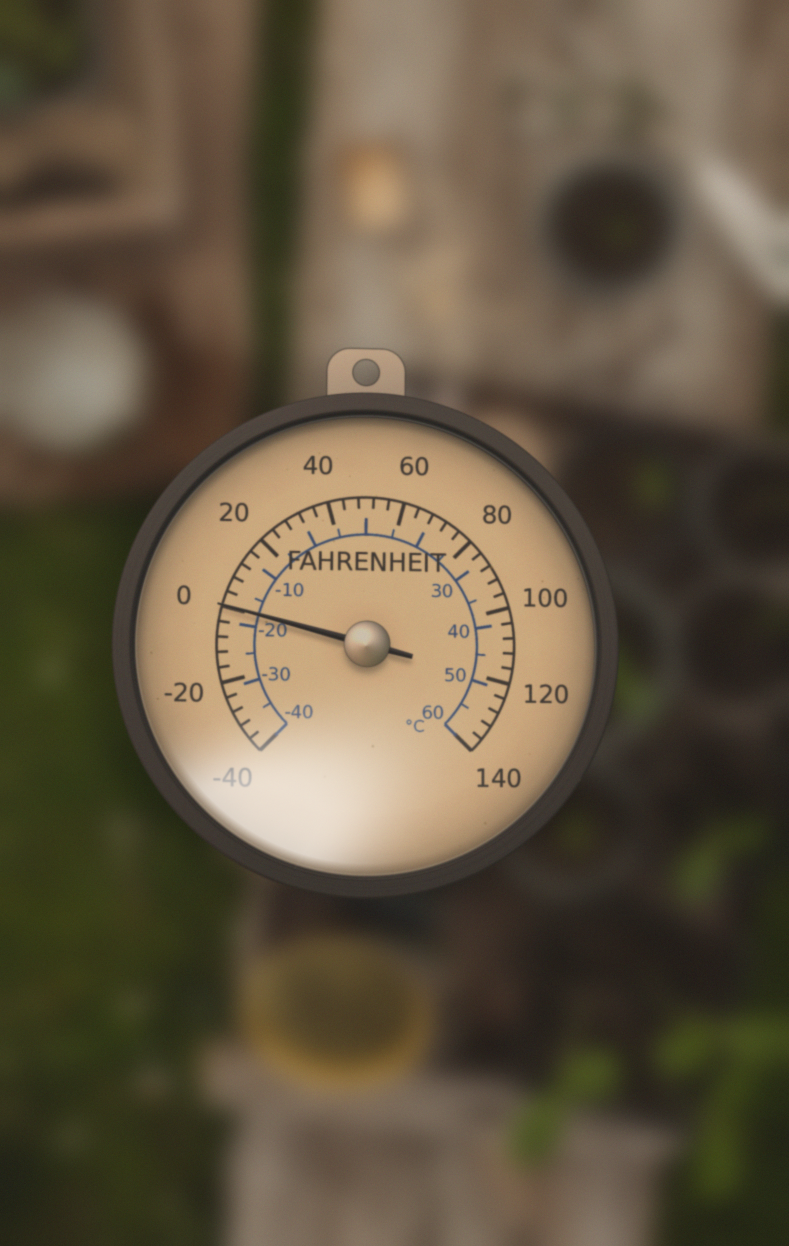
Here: 0°F
